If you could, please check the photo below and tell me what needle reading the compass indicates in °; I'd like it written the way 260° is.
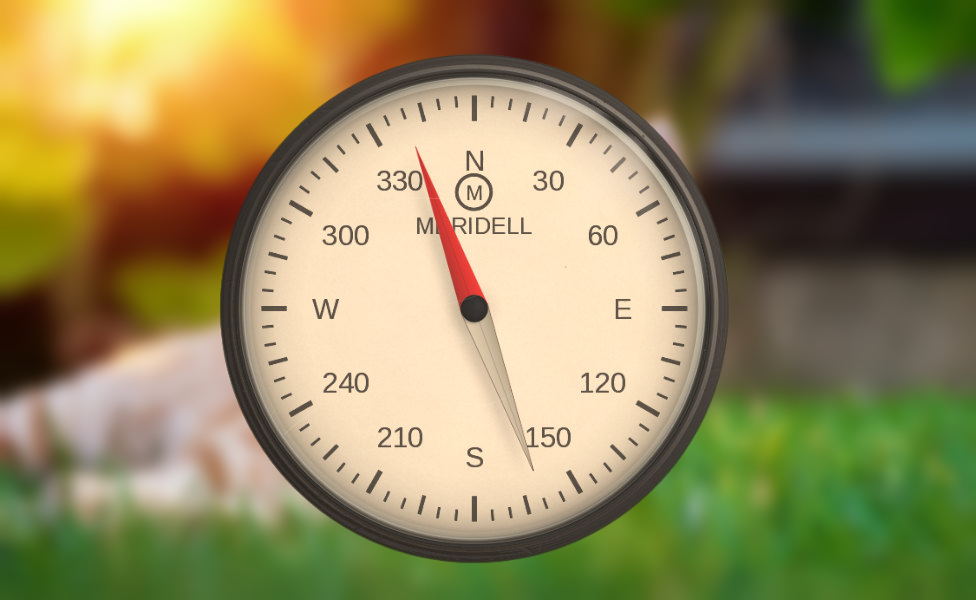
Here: 340°
